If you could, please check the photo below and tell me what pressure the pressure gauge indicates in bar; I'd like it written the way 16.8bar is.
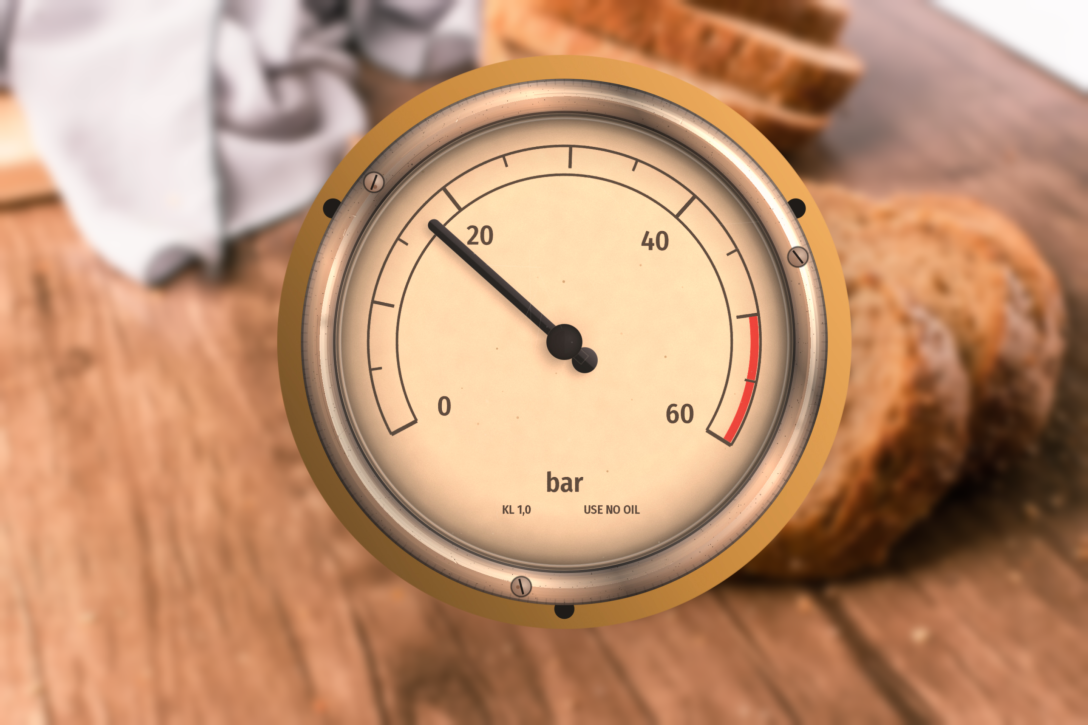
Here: 17.5bar
